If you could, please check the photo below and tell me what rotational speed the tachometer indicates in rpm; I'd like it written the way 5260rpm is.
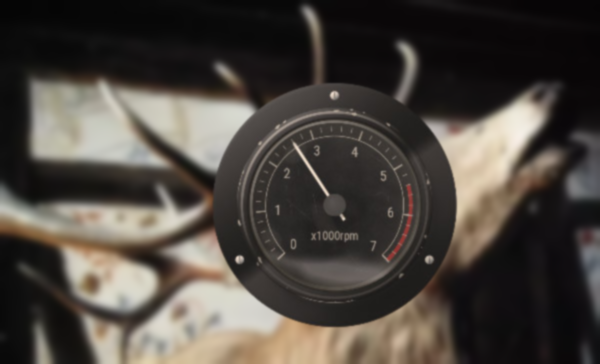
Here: 2600rpm
